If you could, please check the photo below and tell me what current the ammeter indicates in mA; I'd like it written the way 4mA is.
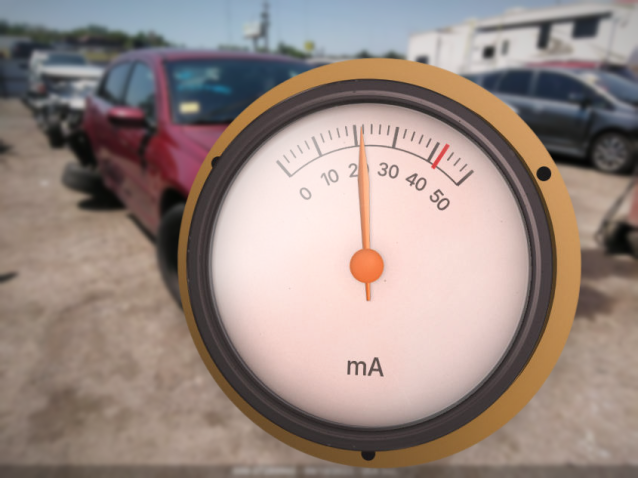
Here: 22mA
